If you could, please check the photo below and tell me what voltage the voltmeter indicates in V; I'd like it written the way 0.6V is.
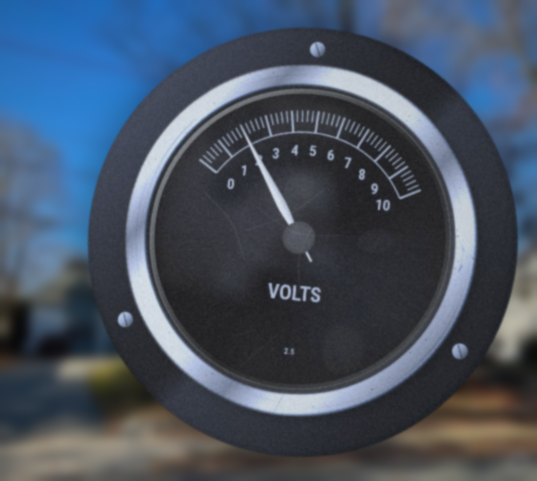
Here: 2V
